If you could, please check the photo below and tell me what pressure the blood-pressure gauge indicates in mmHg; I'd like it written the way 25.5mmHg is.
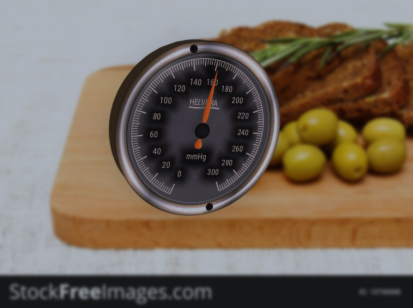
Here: 160mmHg
